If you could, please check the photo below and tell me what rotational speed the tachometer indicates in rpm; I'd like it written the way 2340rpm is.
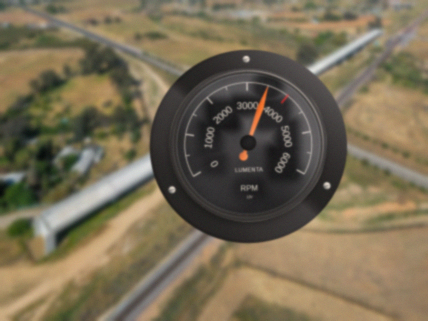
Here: 3500rpm
